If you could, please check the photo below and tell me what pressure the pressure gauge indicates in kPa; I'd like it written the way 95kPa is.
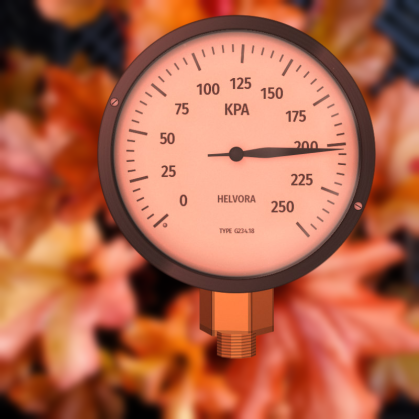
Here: 202.5kPa
